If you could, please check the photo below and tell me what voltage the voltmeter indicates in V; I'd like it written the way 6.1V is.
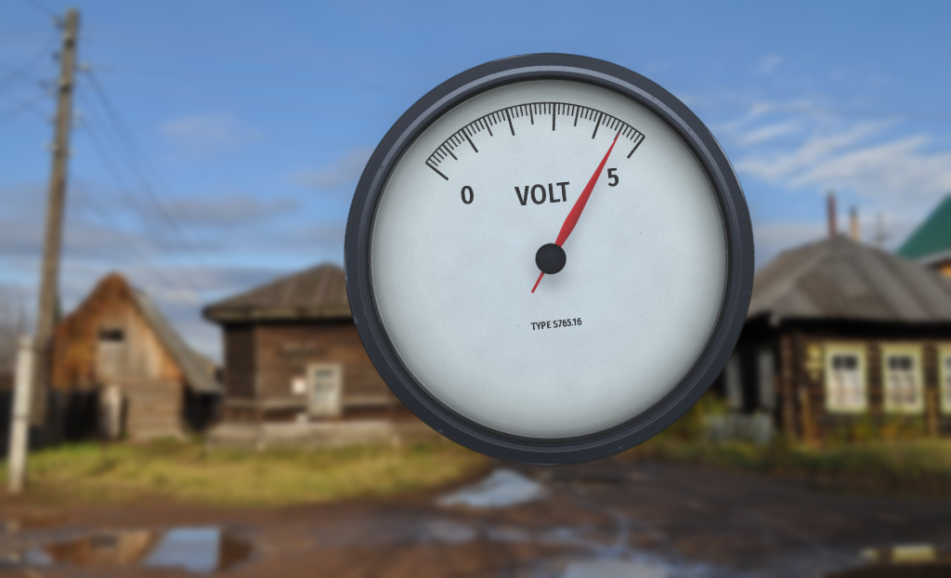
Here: 4.5V
